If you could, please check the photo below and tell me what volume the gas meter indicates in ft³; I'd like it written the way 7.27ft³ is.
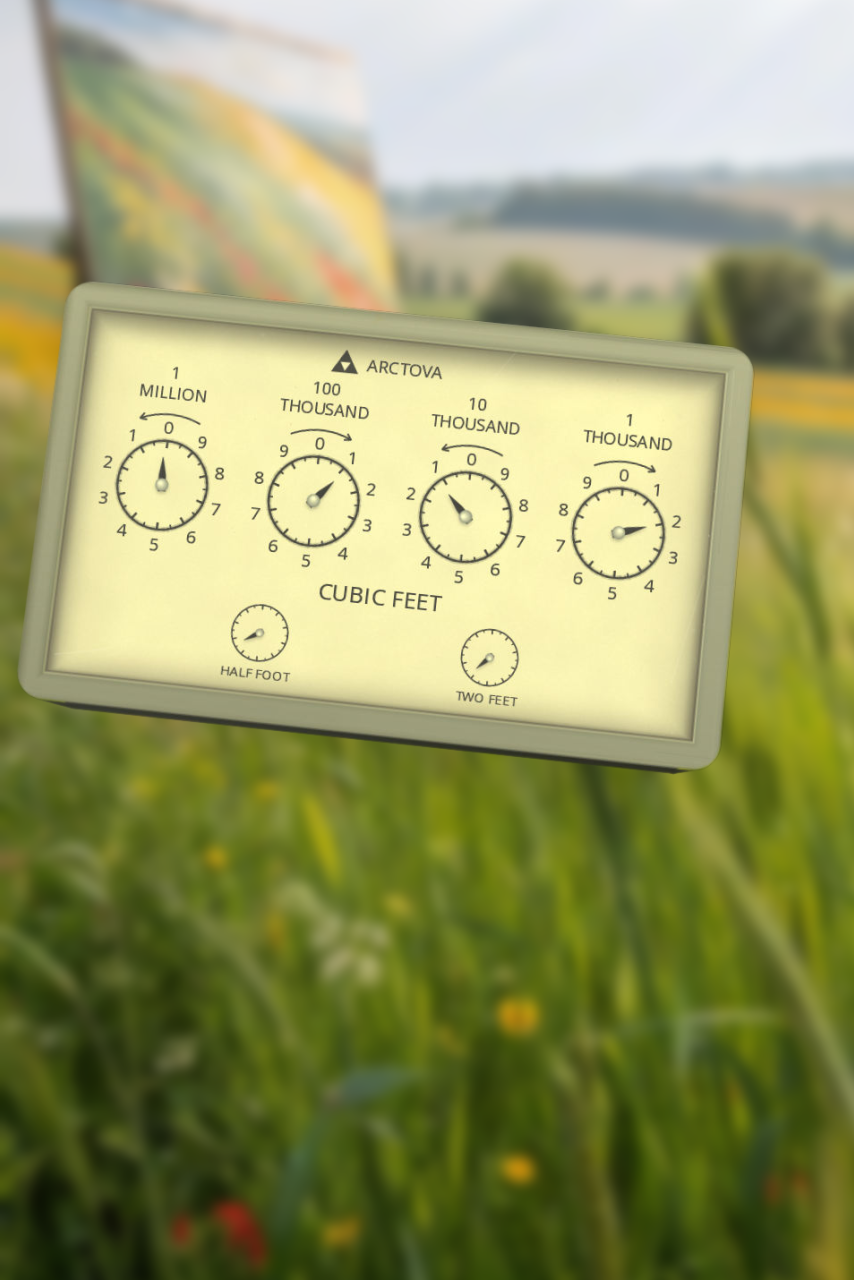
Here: 11200ft³
